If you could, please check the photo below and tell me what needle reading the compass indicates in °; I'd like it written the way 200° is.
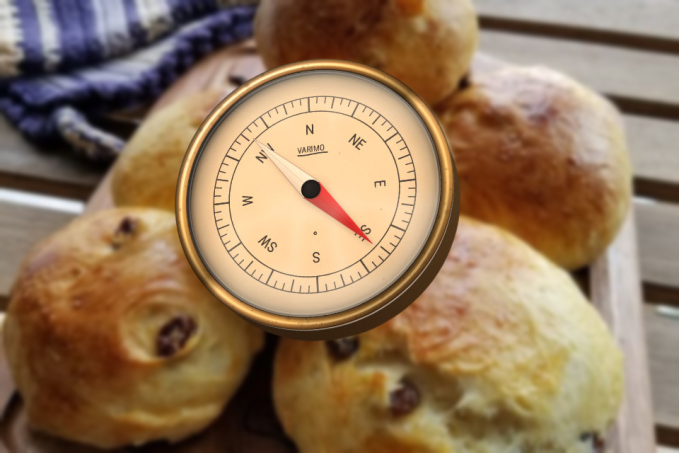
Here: 137.5°
